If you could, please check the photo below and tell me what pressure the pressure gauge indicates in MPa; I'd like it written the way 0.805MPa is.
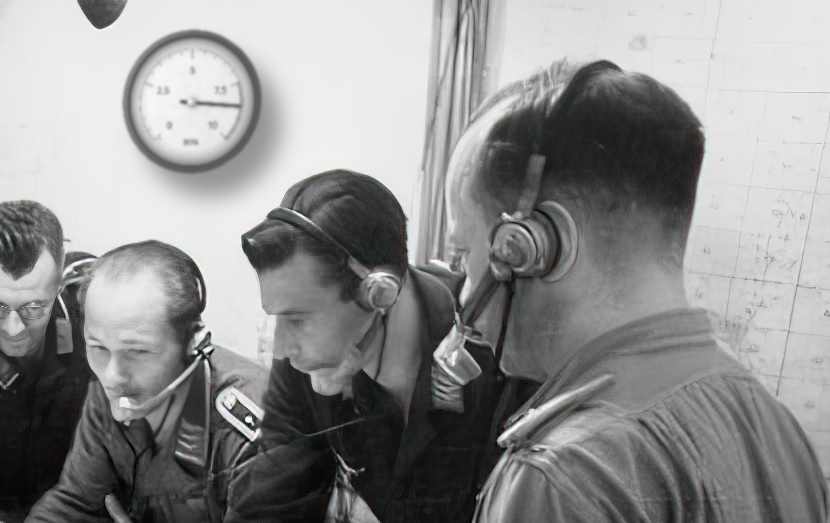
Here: 8.5MPa
